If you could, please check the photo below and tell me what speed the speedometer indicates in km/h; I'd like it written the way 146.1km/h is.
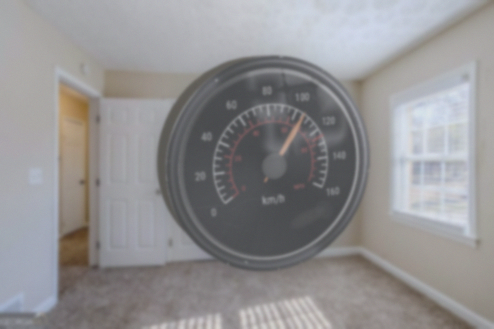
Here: 105km/h
